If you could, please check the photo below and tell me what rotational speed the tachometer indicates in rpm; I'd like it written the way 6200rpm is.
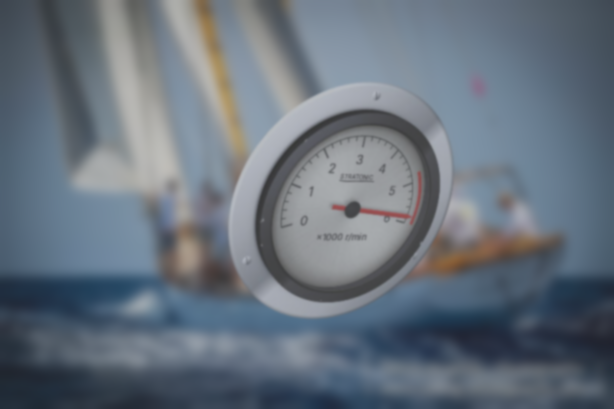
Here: 5800rpm
